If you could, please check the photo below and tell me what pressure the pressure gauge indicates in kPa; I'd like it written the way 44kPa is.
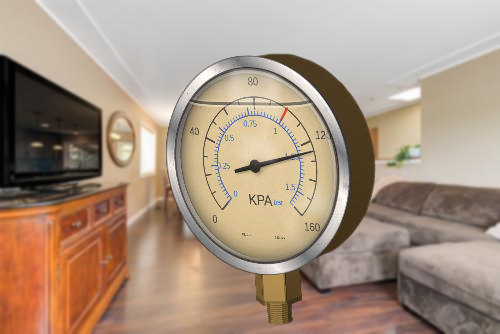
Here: 125kPa
